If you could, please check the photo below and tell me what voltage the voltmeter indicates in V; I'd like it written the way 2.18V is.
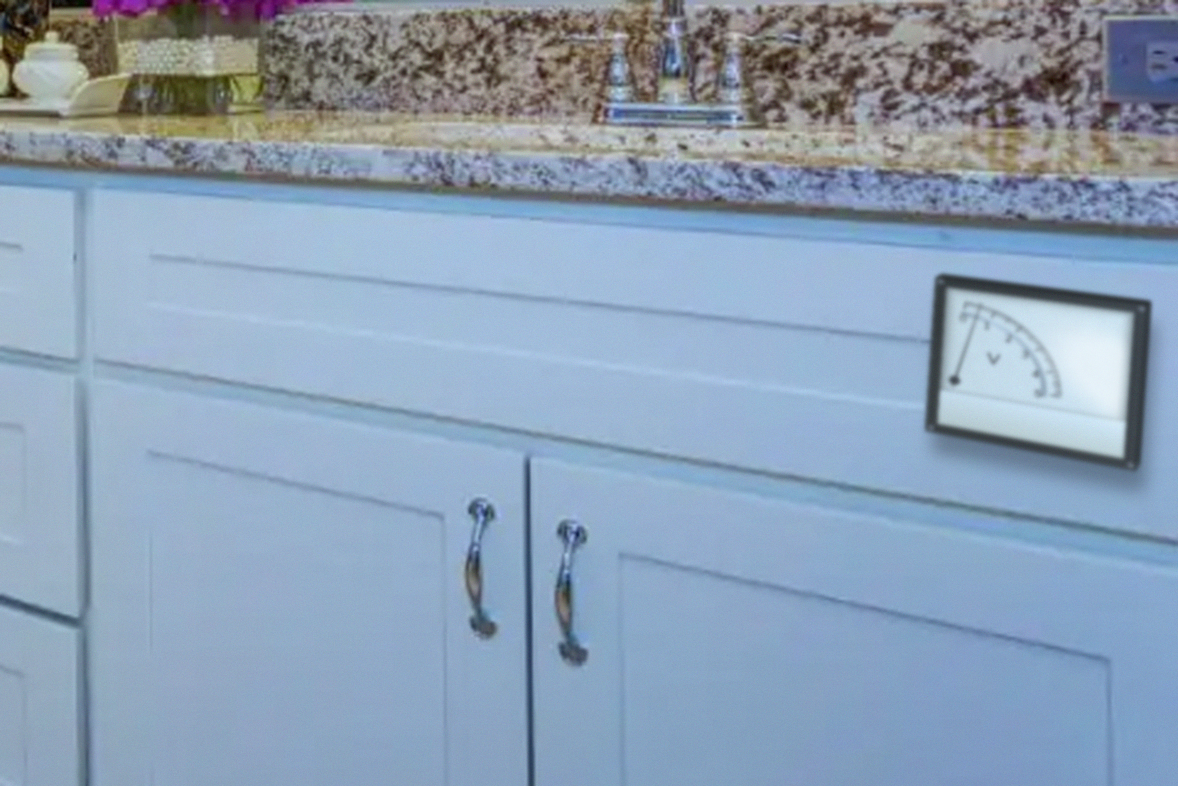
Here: 0.5V
